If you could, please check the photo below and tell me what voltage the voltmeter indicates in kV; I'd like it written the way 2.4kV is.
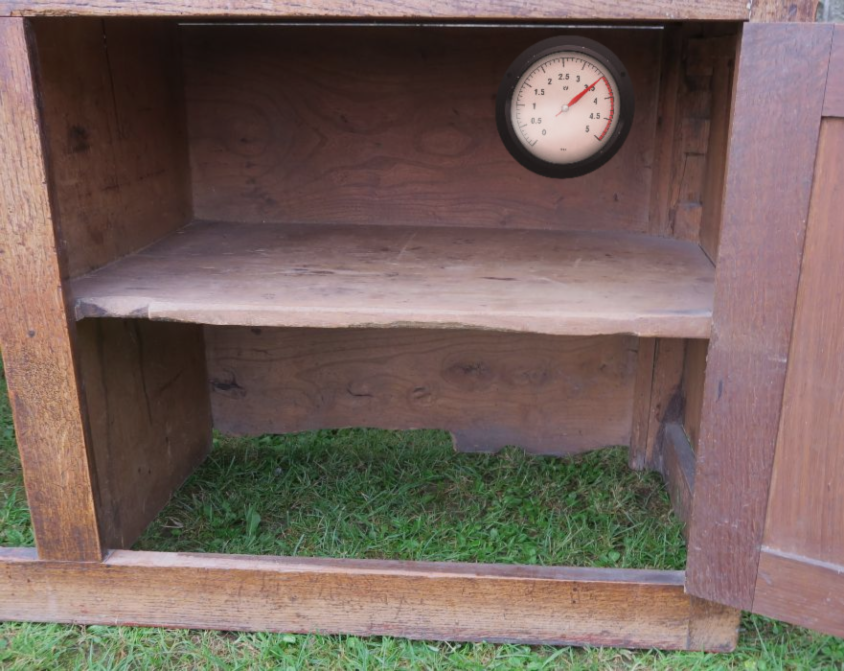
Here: 3.5kV
